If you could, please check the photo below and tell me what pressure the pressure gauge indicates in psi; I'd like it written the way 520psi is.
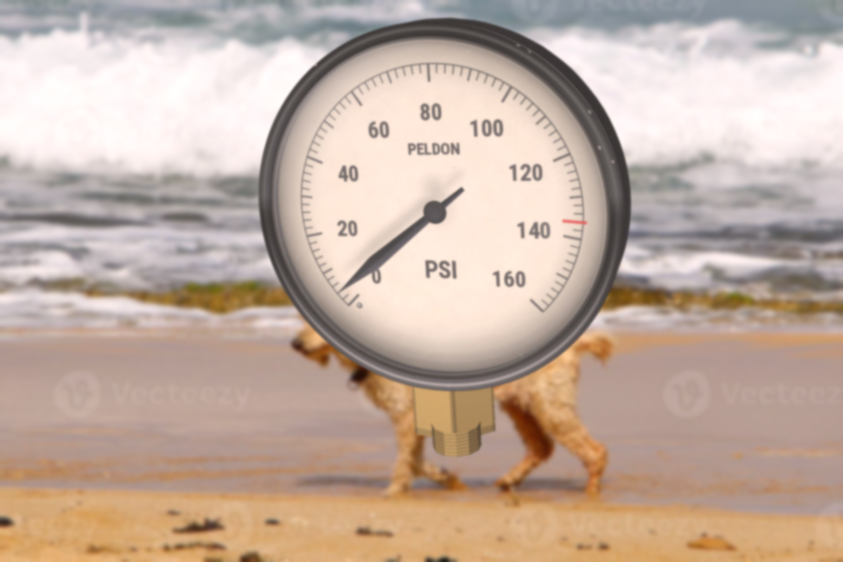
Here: 4psi
